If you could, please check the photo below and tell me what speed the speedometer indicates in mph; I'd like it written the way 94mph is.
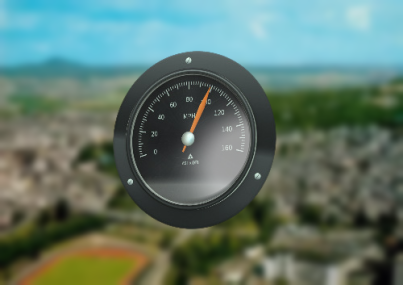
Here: 100mph
